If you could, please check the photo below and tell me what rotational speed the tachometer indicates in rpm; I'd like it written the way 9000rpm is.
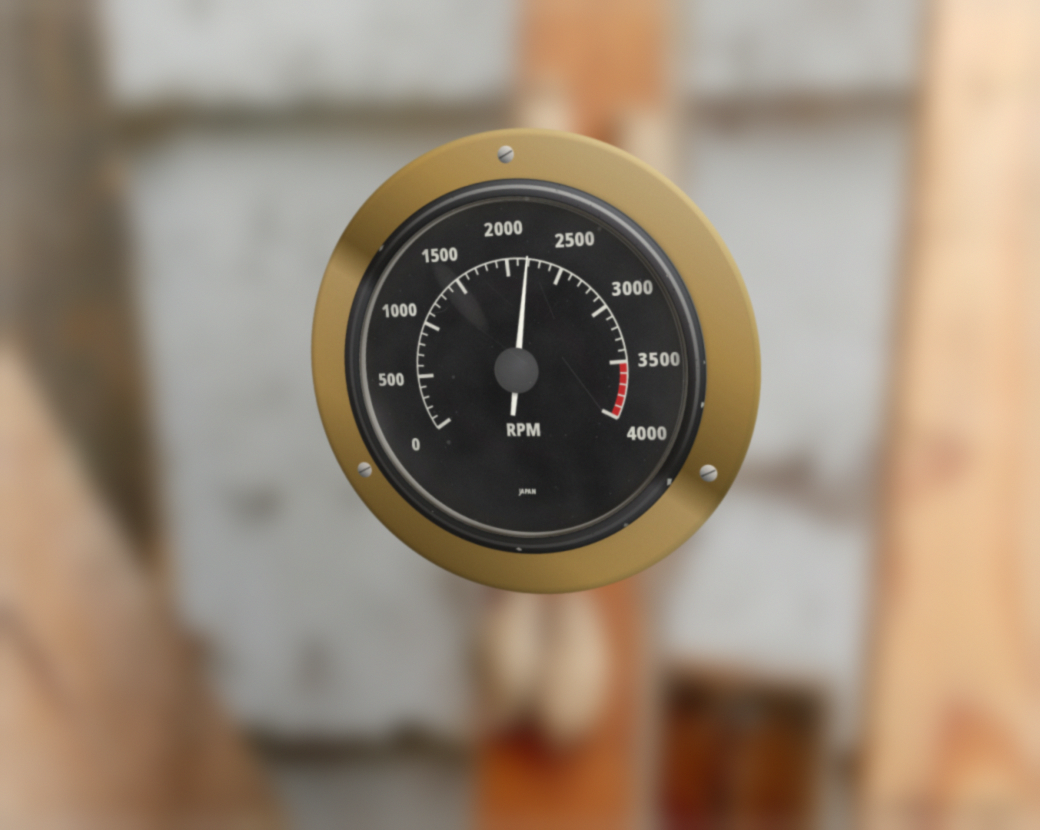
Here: 2200rpm
